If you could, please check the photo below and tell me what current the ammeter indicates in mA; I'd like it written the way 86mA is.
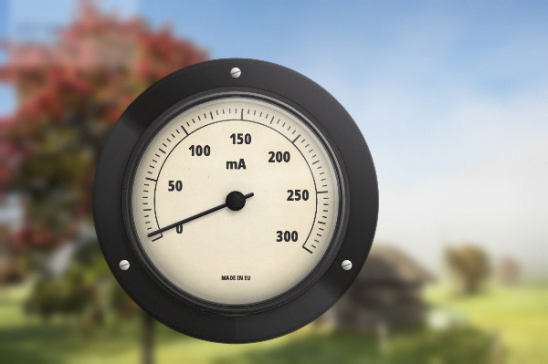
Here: 5mA
